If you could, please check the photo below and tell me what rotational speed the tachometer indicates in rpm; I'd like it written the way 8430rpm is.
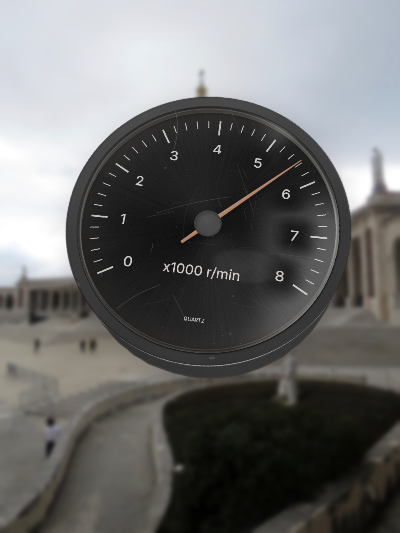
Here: 5600rpm
